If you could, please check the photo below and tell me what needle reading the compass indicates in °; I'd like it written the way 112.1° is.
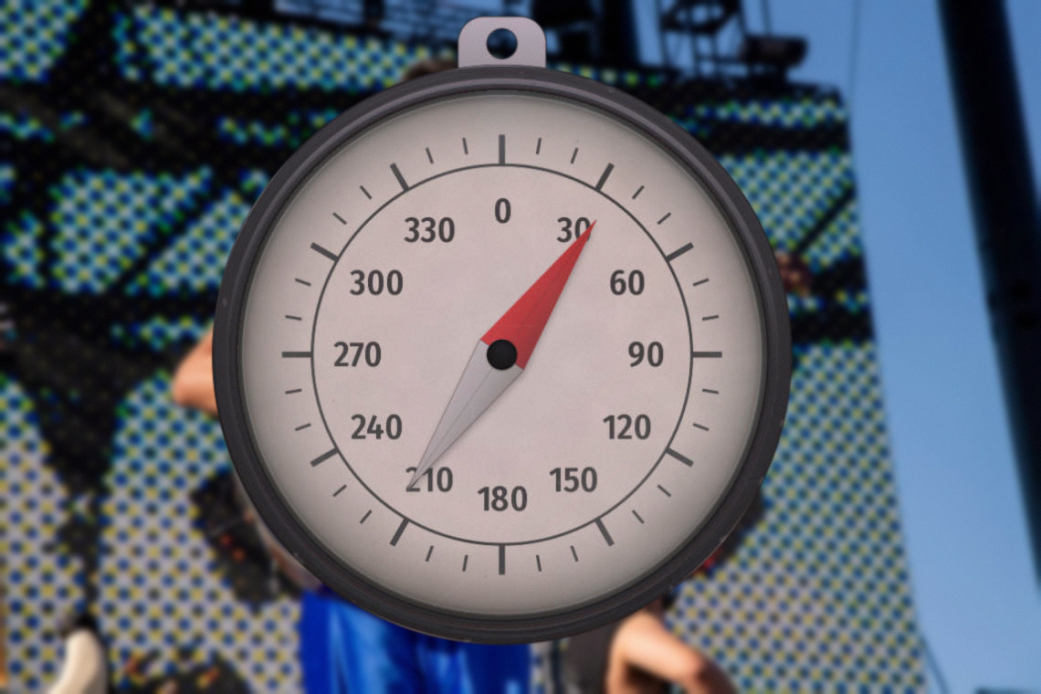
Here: 35°
